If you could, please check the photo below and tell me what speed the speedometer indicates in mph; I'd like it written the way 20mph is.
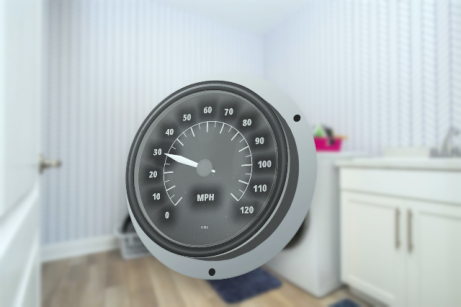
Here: 30mph
